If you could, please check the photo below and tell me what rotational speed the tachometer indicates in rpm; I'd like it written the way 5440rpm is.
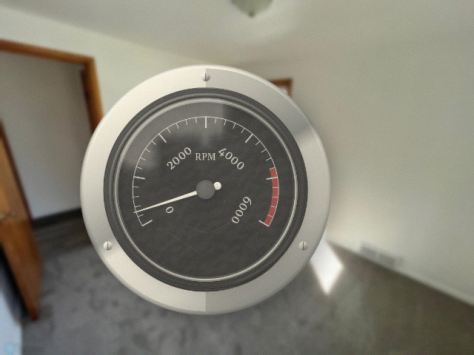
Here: 300rpm
